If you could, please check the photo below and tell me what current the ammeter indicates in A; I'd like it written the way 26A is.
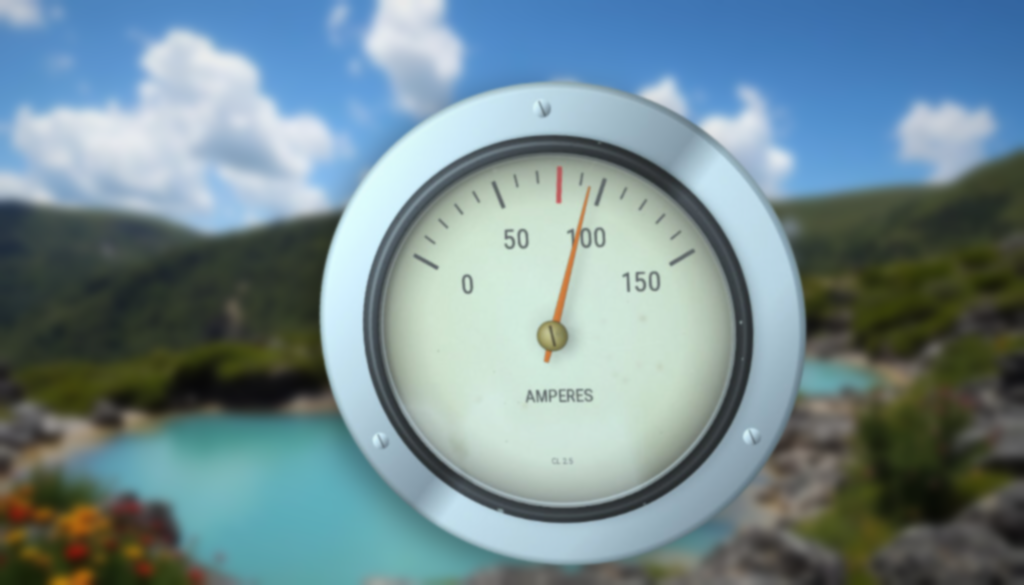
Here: 95A
